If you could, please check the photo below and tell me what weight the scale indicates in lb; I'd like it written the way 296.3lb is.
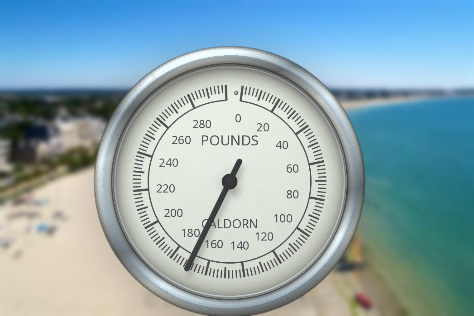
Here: 170lb
